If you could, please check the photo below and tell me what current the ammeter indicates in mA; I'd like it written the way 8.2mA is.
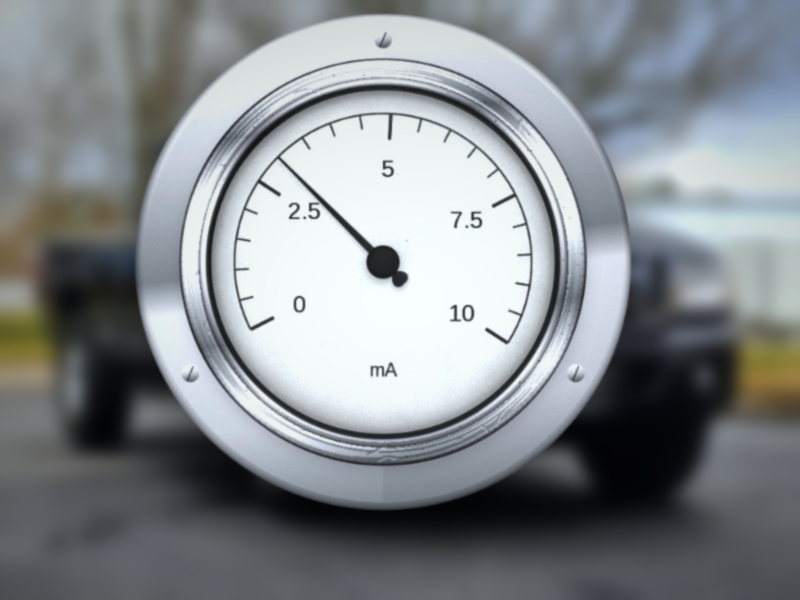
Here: 3mA
